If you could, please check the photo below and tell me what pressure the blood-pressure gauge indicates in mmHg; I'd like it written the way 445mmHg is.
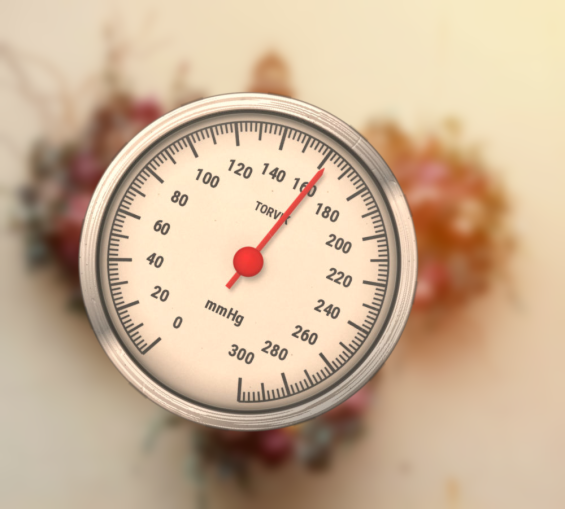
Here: 162mmHg
